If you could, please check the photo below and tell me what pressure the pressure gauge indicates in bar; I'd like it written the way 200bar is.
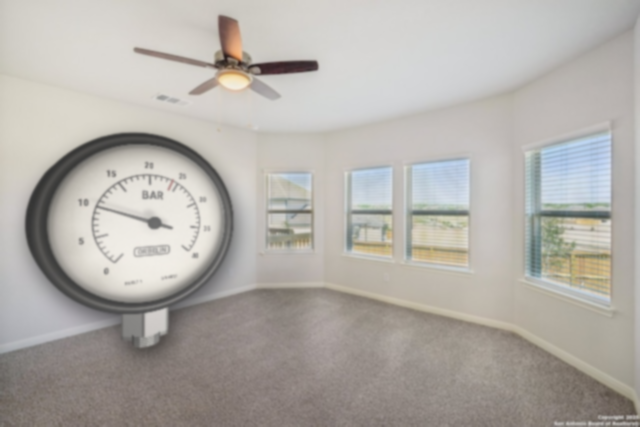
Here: 10bar
